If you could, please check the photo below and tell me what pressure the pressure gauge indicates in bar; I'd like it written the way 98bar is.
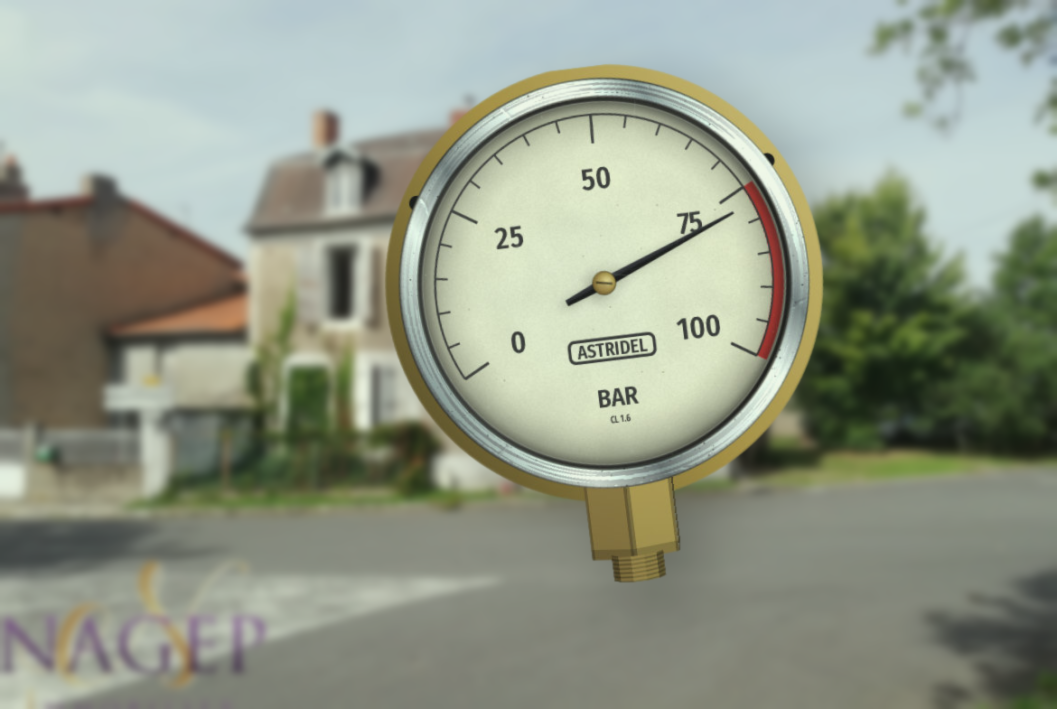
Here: 77.5bar
